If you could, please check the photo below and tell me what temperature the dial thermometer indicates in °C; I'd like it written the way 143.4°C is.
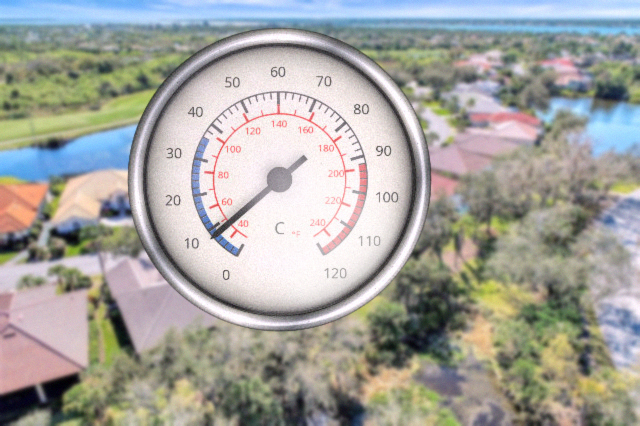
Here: 8°C
